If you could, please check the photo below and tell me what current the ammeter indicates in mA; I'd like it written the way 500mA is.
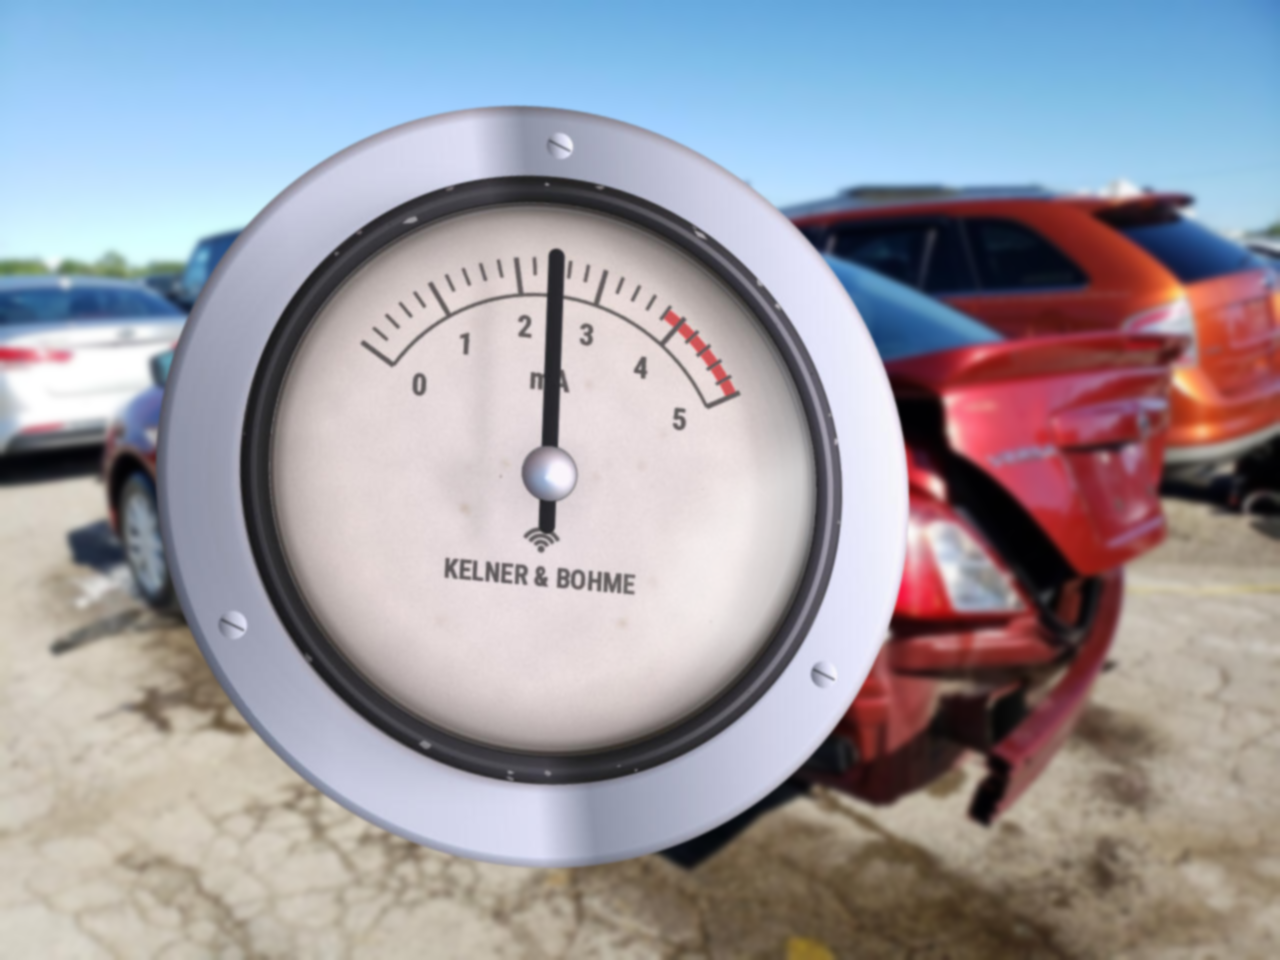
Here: 2.4mA
